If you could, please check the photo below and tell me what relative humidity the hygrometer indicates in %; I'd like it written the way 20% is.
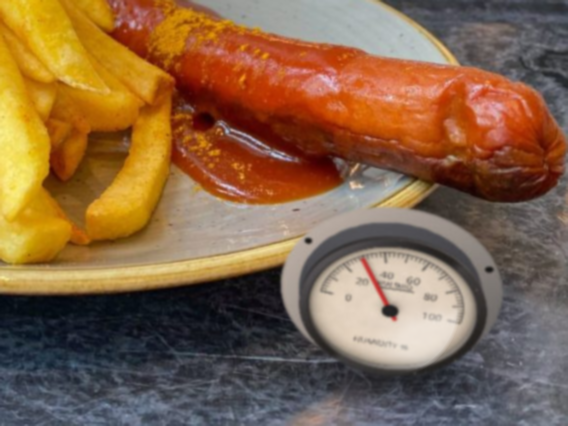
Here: 30%
